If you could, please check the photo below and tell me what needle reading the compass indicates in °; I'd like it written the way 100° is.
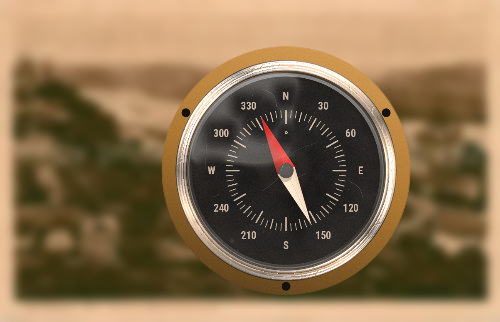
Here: 335°
